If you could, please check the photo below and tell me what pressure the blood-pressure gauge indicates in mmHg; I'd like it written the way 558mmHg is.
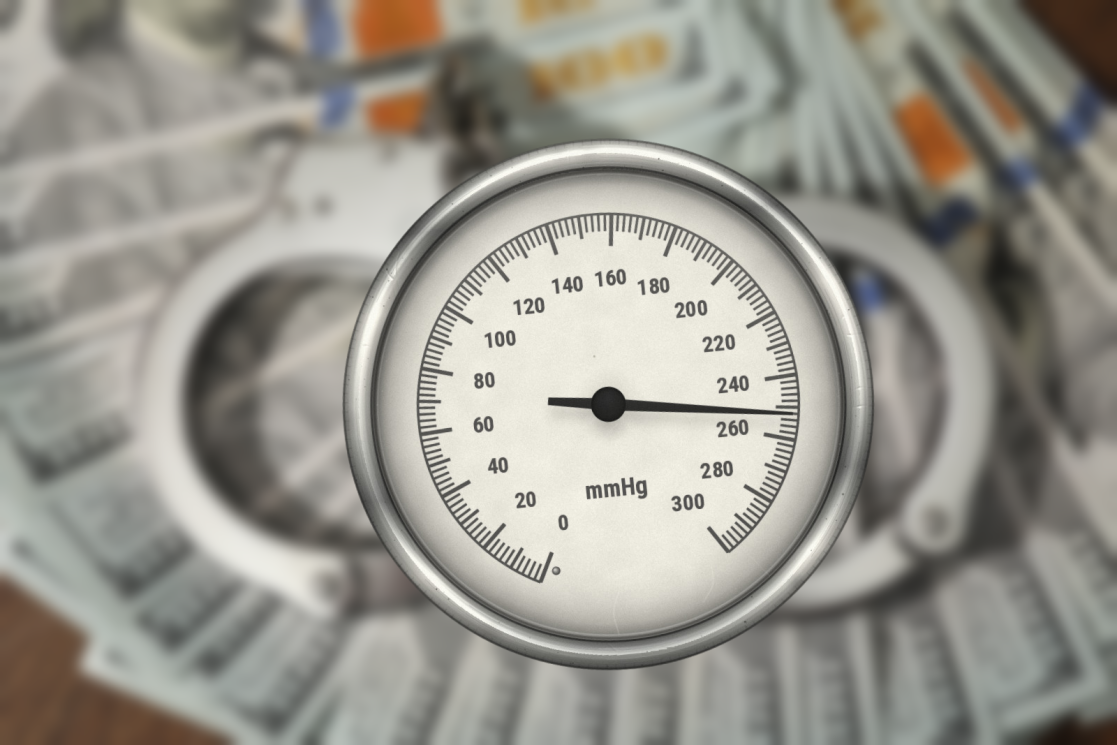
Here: 252mmHg
